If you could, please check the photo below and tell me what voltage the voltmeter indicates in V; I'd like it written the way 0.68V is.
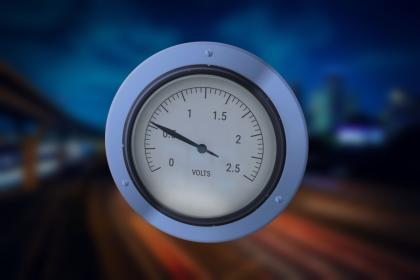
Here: 0.55V
